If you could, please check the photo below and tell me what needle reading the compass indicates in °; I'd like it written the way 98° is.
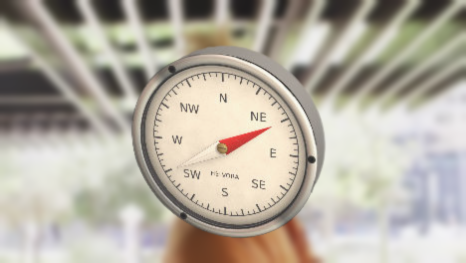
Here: 60°
